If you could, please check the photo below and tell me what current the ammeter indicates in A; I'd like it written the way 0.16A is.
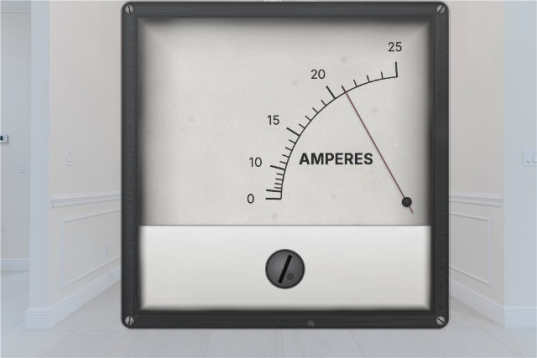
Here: 21A
